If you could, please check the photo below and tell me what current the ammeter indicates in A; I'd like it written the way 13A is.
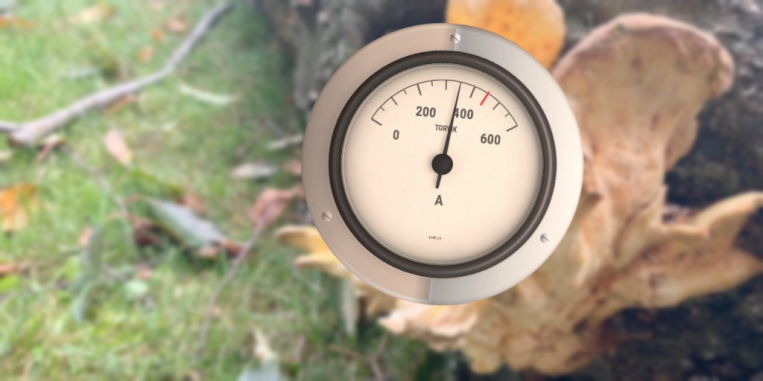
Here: 350A
